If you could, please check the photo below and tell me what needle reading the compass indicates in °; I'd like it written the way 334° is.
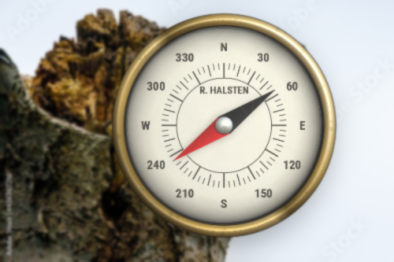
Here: 235°
